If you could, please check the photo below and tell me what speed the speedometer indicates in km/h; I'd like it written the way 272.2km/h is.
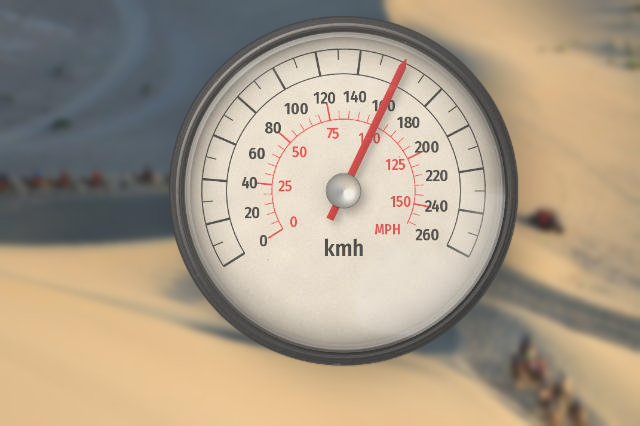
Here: 160km/h
